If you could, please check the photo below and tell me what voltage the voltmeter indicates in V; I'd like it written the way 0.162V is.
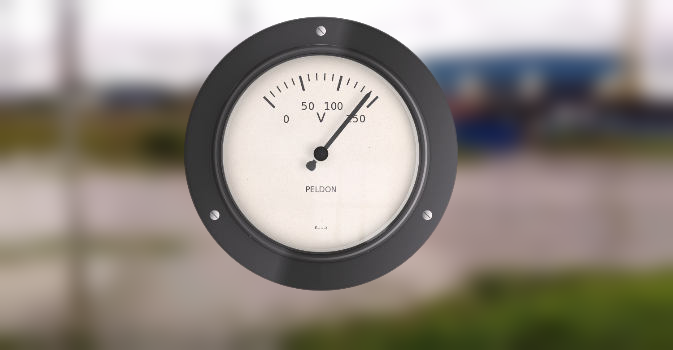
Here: 140V
